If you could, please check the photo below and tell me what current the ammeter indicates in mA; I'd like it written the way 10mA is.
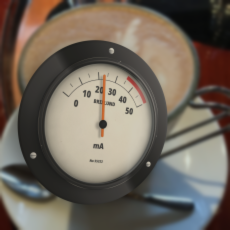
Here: 22.5mA
